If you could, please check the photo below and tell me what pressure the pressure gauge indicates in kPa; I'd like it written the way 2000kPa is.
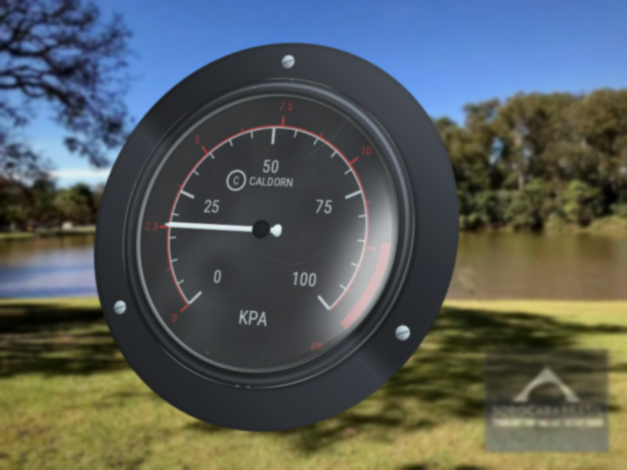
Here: 17.5kPa
